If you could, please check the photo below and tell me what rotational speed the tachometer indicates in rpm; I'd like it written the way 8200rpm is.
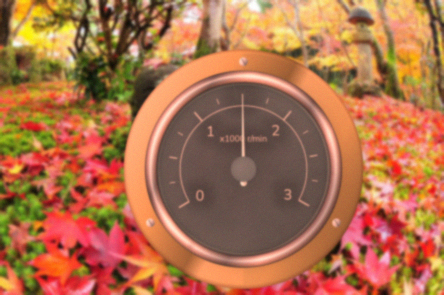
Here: 1500rpm
